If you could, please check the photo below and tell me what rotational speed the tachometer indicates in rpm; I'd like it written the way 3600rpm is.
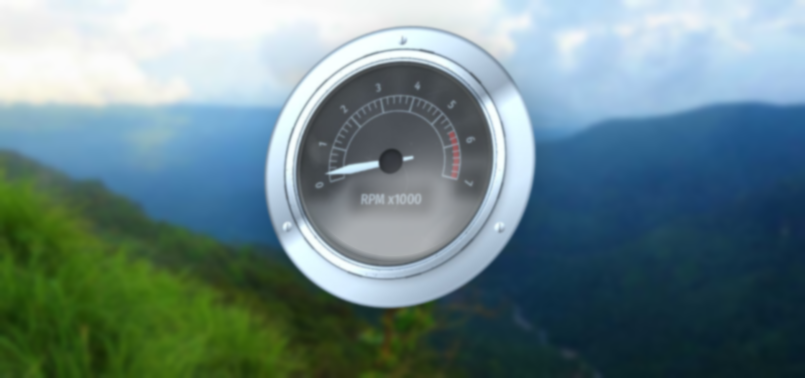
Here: 200rpm
